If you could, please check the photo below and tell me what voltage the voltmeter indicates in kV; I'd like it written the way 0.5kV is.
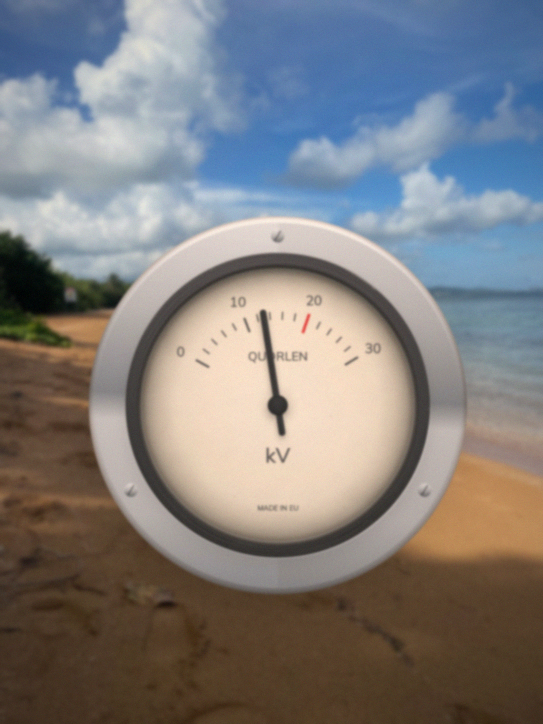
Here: 13kV
